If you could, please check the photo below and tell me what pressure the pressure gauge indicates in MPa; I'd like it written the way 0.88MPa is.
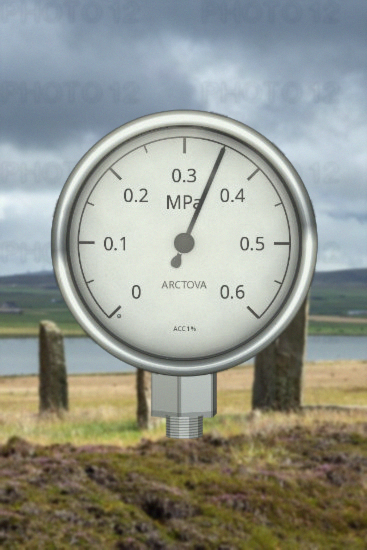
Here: 0.35MPa
